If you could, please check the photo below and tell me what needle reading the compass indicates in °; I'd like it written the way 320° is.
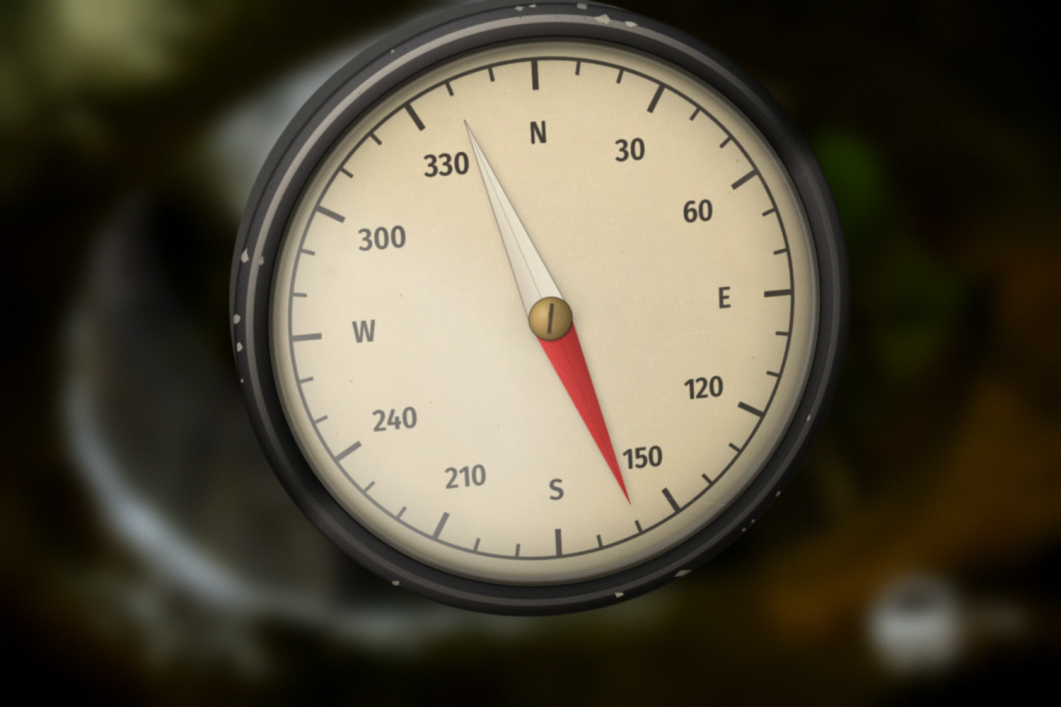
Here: 160°
